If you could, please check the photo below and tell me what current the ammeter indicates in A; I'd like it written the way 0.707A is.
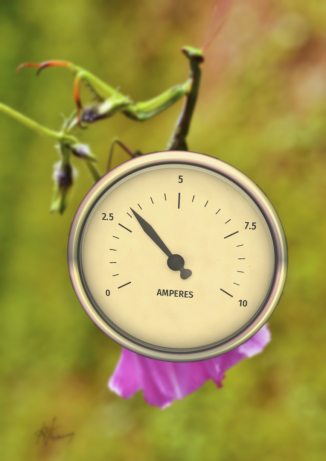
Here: 3.25A
